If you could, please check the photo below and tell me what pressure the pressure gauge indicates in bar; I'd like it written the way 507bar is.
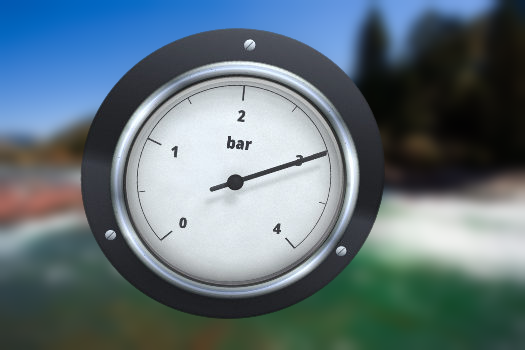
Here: 3bar
